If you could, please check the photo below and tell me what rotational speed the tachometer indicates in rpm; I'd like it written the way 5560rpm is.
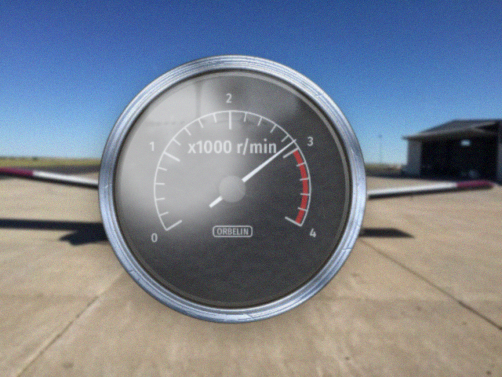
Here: 2900rpm
